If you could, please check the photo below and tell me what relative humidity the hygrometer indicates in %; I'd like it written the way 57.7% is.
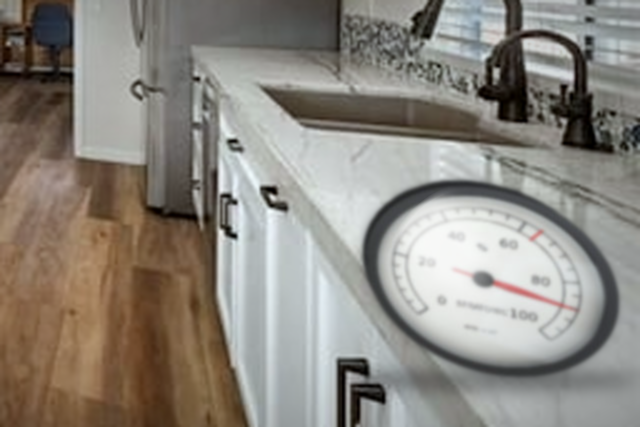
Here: 88%
